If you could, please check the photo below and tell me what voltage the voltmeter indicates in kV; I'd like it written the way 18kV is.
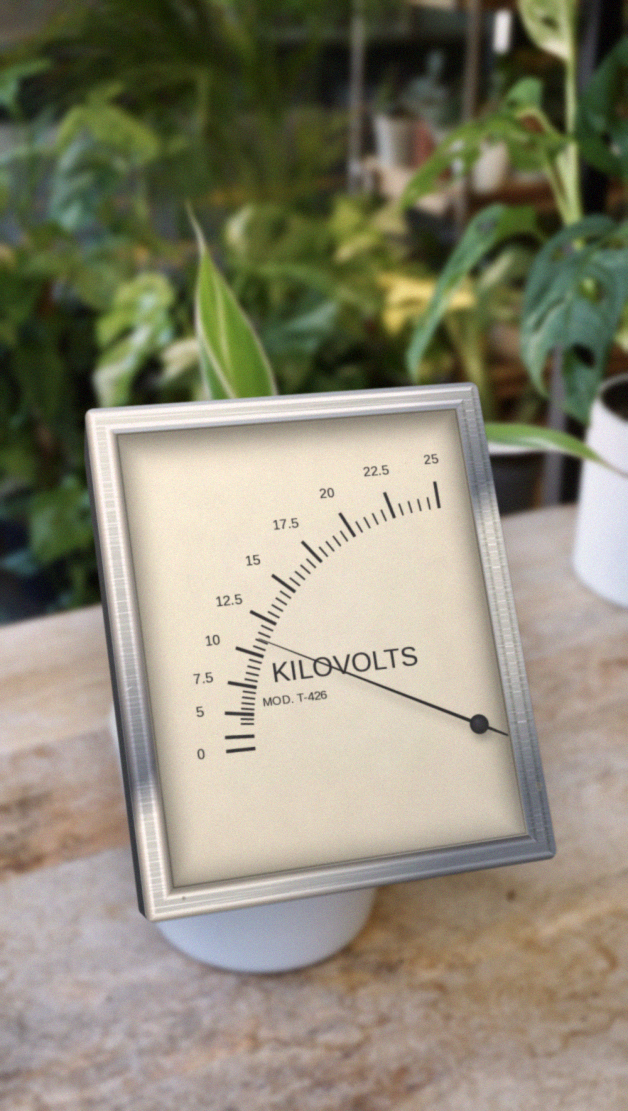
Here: 11kV
